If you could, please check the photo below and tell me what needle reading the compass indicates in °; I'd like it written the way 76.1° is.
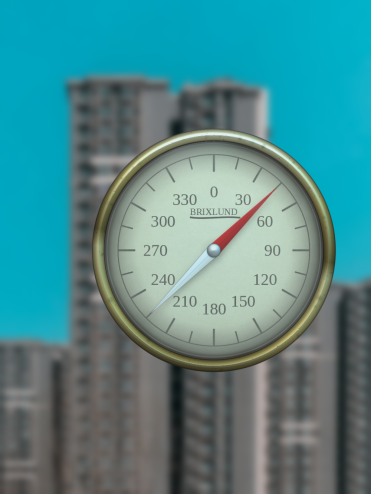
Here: 45°
